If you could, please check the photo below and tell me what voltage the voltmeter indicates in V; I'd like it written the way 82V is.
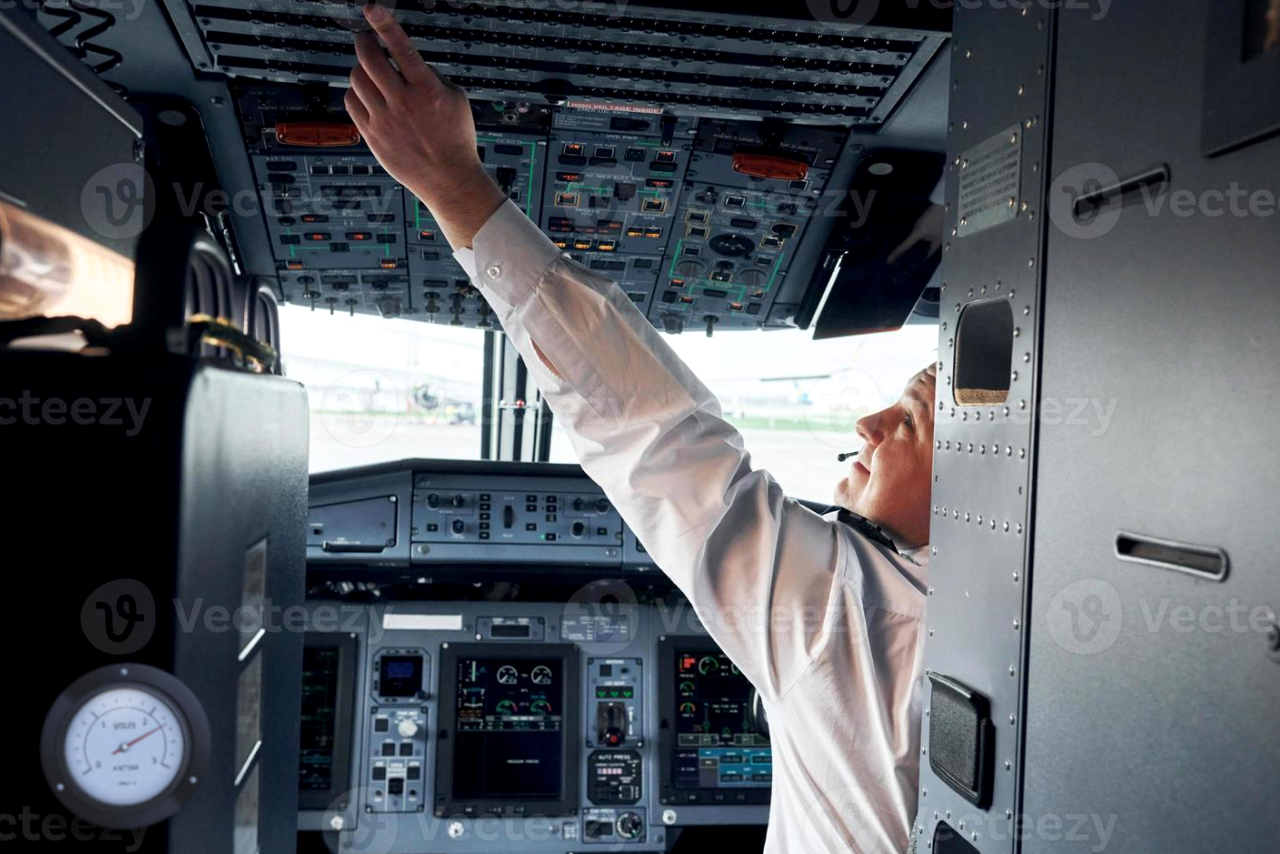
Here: 2.3V
